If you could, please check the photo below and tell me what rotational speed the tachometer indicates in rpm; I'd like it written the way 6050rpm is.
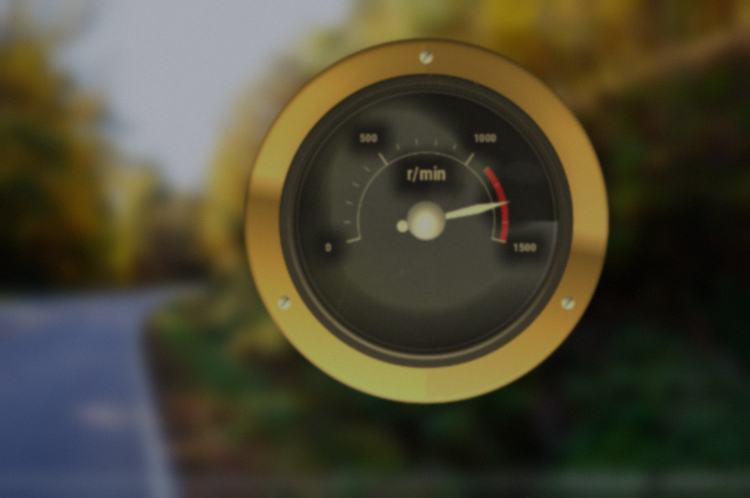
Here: 1300rpm
